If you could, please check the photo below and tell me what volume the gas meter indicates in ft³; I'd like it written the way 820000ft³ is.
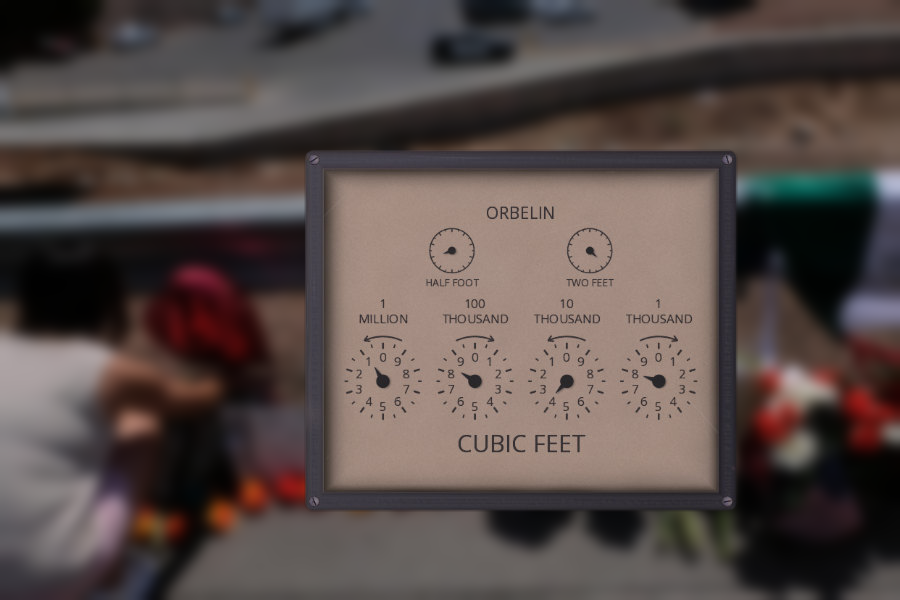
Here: 83800ft³
